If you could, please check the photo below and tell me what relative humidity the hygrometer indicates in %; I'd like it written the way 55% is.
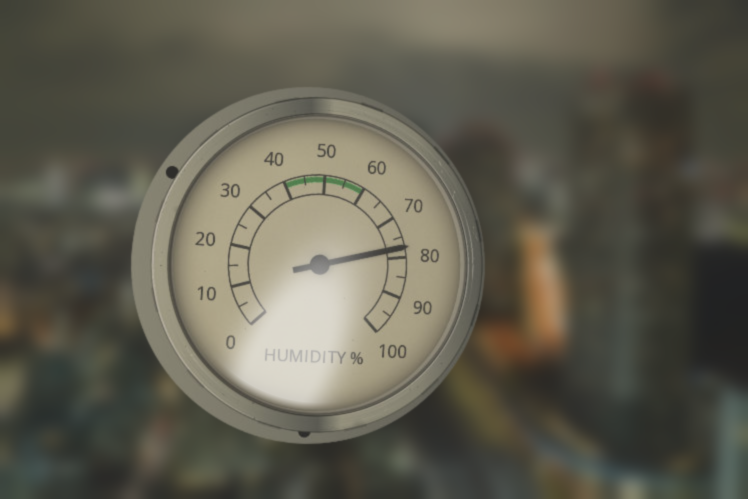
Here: 77.5%
